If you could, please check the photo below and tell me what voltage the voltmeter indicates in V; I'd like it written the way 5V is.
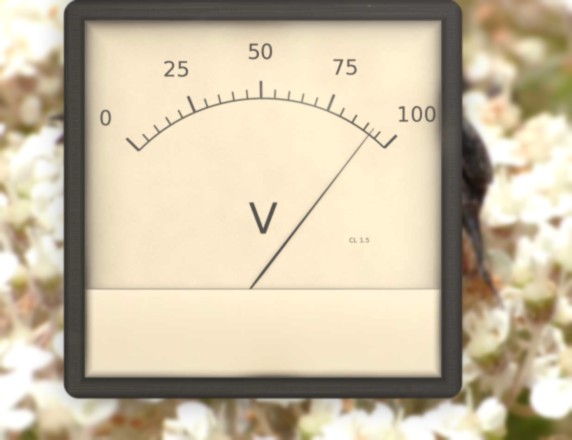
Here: 92.5V
